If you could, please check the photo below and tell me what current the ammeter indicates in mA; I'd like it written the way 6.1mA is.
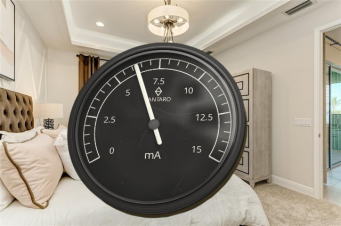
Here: 6.25mA
